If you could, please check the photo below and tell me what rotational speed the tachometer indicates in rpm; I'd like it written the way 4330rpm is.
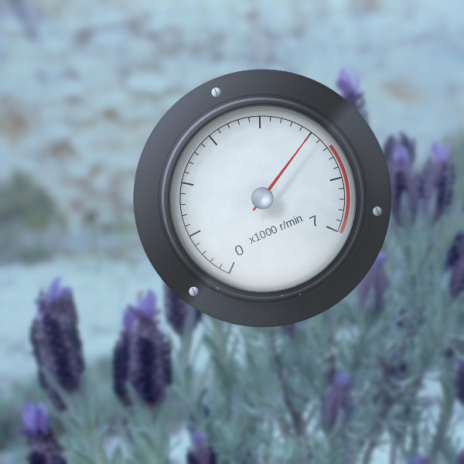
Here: 5000rpm
